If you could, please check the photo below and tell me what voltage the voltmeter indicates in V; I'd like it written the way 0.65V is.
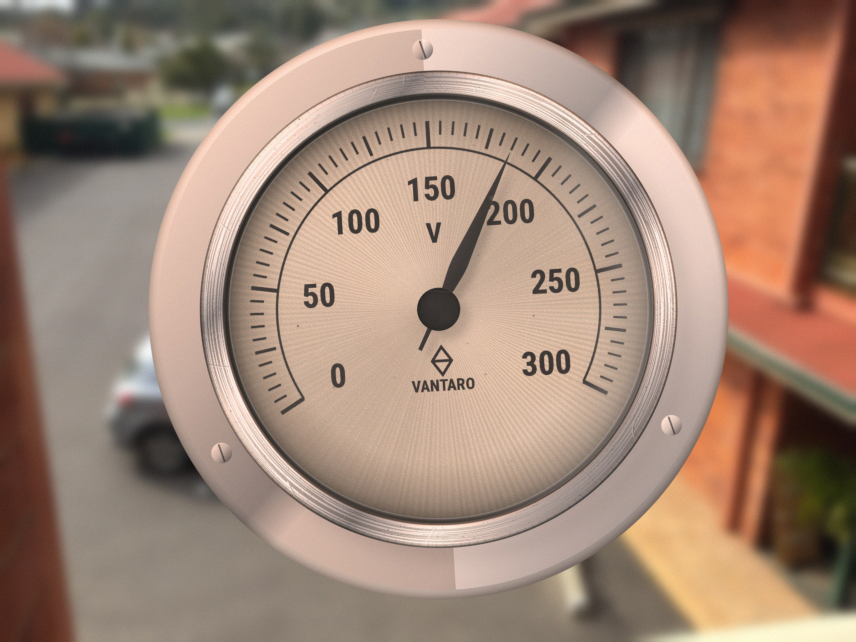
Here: 185V
